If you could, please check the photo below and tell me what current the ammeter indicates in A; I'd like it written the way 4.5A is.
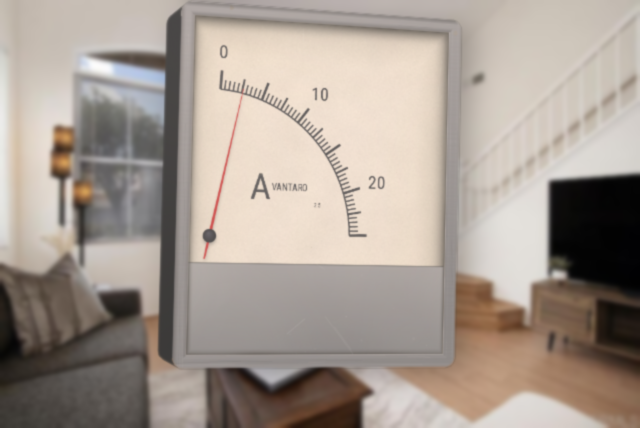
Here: 2.5A
